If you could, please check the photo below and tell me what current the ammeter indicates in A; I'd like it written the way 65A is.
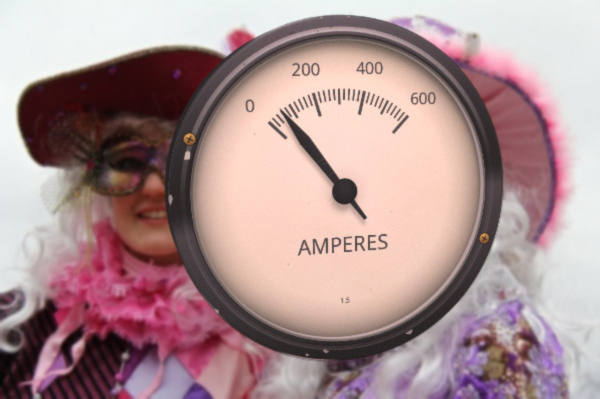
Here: 60A
